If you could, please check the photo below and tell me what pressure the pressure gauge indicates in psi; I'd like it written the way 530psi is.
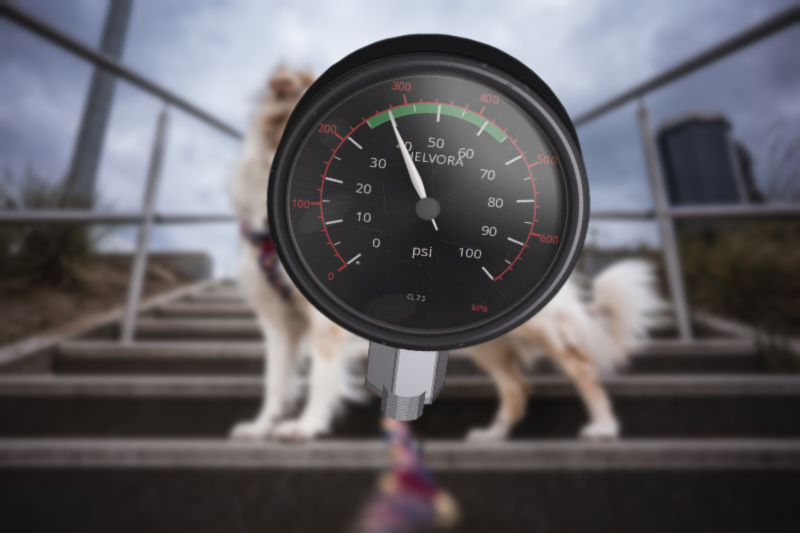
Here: 40psi
